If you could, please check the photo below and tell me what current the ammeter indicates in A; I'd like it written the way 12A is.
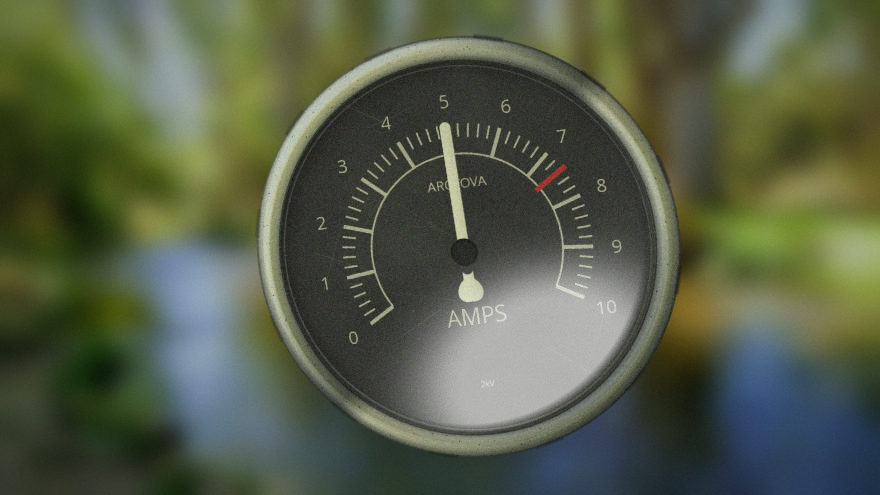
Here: 5A
